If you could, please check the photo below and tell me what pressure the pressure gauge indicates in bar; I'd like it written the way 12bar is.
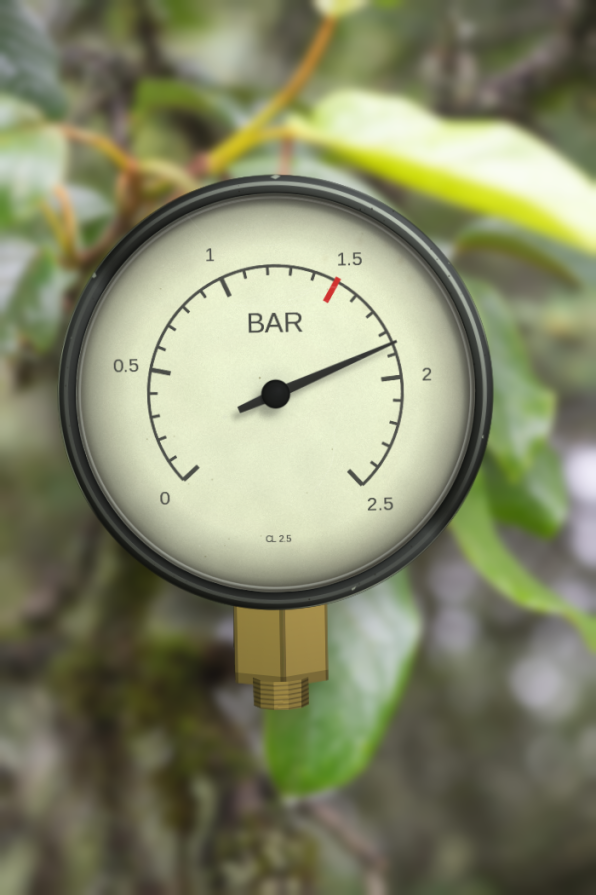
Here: 1.85bar
